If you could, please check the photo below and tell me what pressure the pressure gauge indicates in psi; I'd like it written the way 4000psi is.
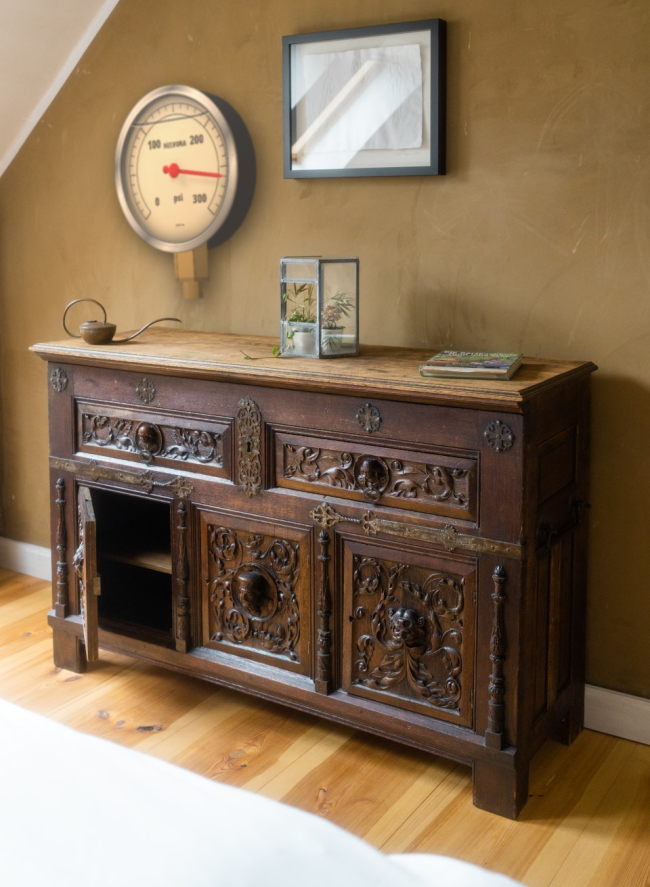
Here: 260psi
